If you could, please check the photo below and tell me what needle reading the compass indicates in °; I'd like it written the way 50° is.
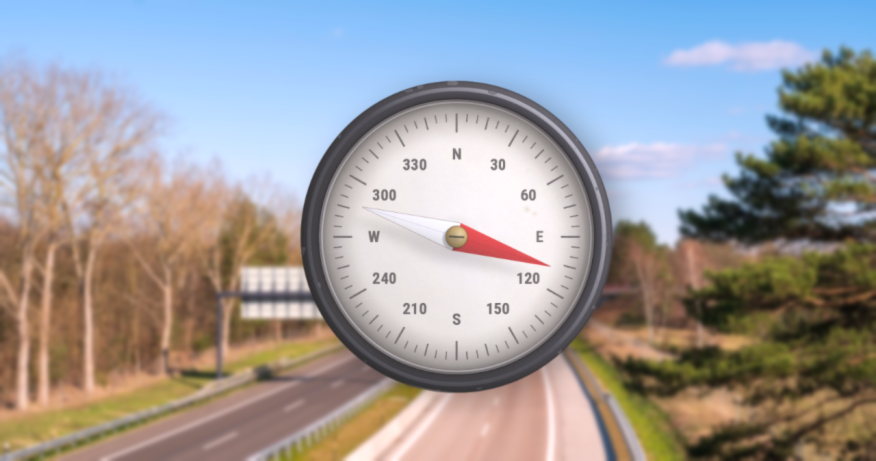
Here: 107.5°
